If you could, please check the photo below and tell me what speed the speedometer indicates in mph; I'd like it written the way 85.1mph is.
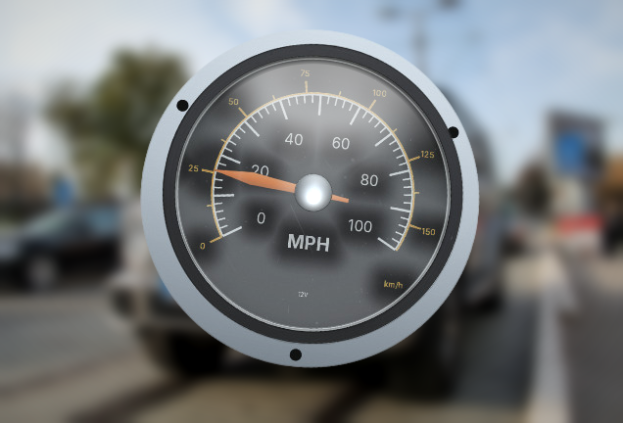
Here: 16mph
